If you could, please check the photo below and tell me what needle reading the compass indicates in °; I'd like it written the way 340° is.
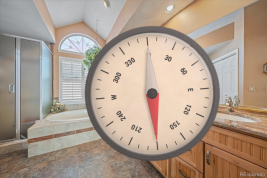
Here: 180°
